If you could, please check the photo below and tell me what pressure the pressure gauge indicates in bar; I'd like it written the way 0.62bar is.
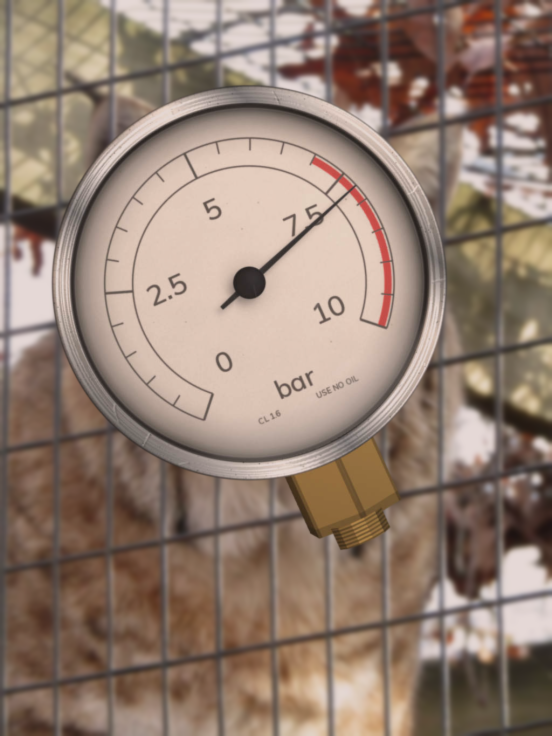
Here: 7.75bar
